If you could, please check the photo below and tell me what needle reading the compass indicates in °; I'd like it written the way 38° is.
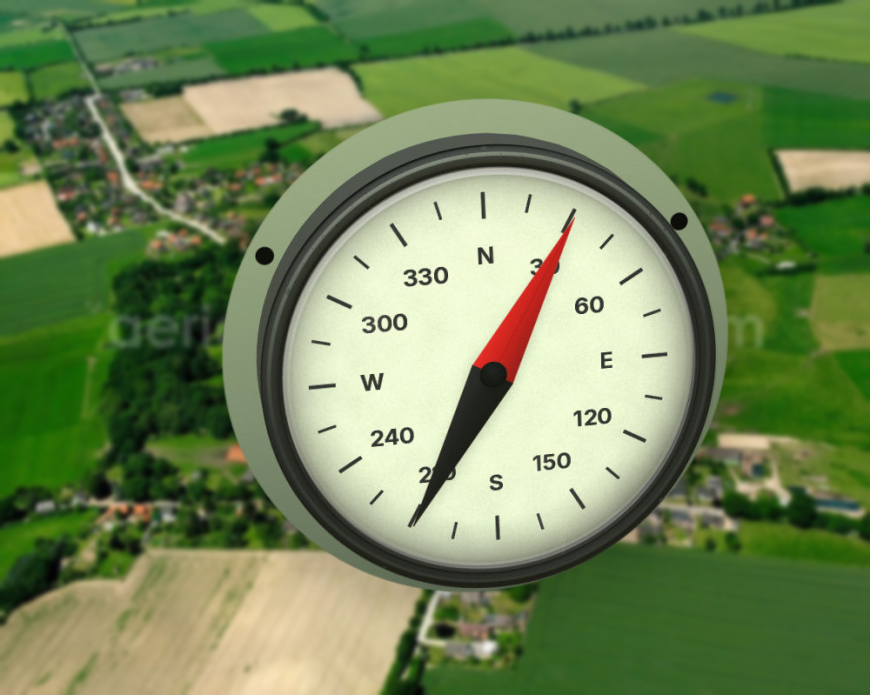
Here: 30°
